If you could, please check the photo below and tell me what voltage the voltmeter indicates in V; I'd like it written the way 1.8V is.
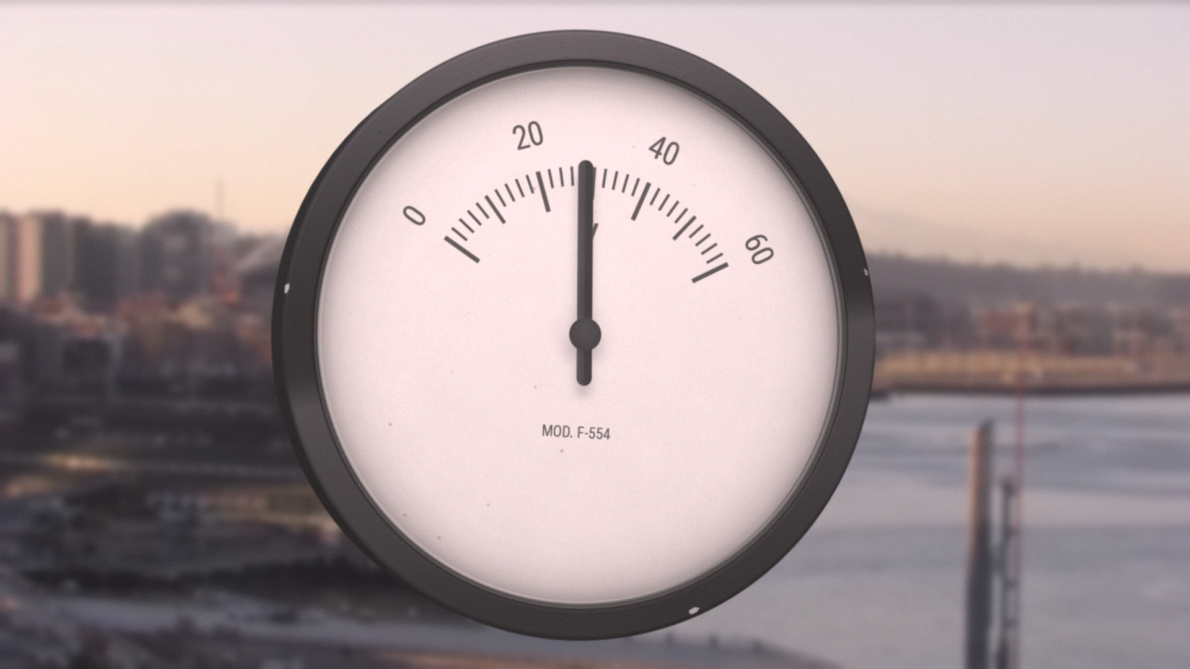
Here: 28V
